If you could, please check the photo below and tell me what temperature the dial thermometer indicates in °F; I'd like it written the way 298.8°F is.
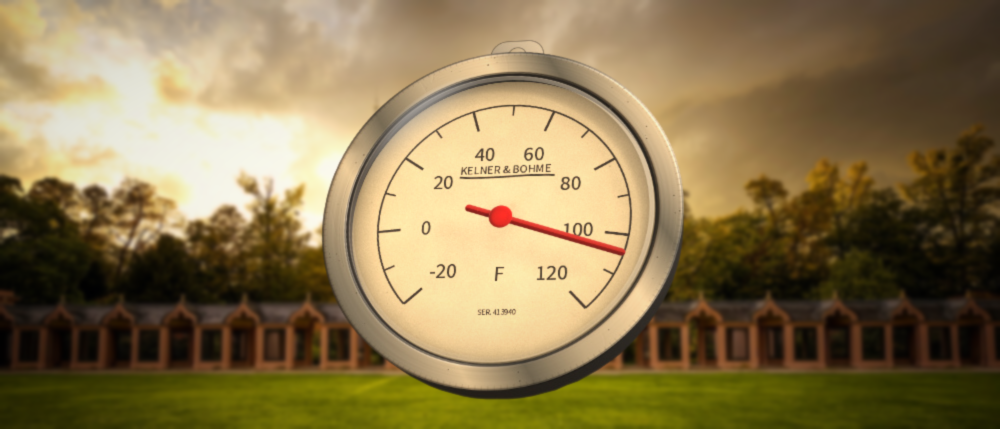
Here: 105°F
